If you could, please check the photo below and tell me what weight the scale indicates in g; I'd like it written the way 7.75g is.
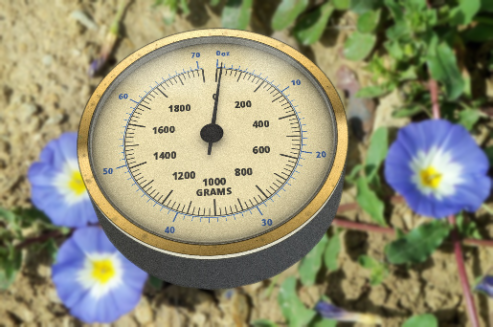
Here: 20g
